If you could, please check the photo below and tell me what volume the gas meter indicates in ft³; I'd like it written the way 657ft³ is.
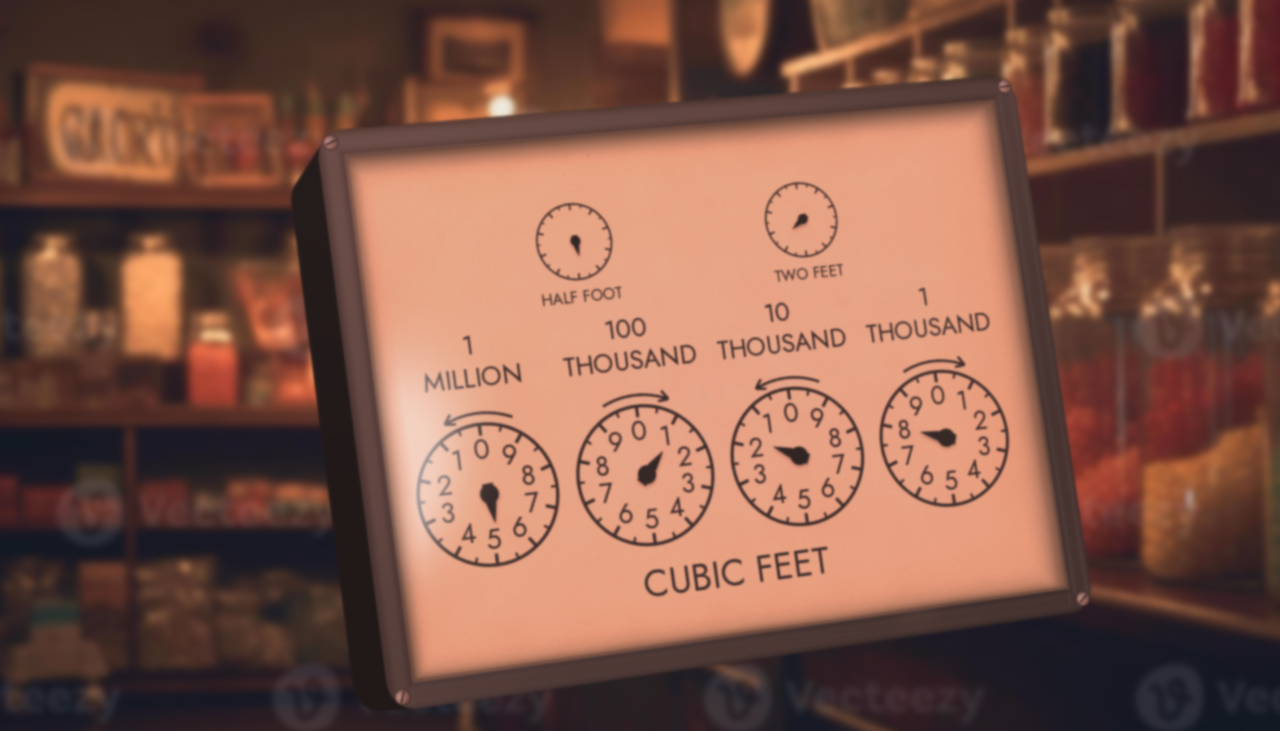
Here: 511800ft³
